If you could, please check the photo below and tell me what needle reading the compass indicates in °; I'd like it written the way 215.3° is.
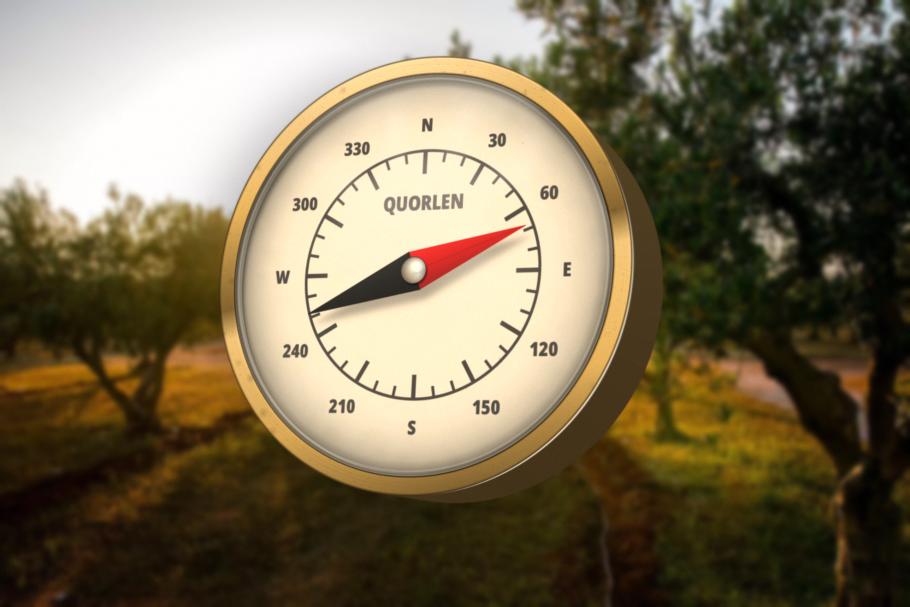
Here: 70°
